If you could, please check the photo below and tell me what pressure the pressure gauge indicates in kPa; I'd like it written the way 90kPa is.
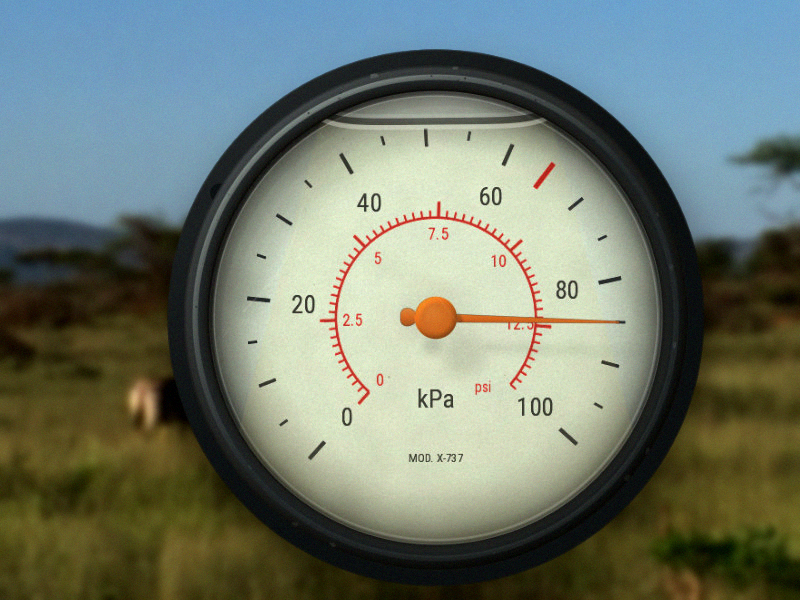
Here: 85kPa
